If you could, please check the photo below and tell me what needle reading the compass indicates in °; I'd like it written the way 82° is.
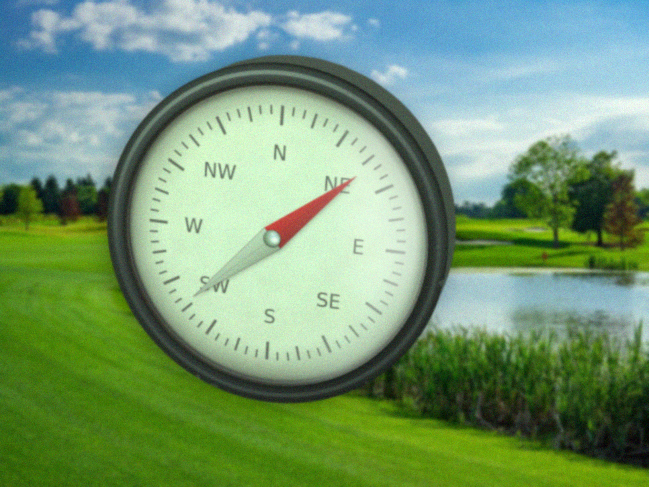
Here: 47.5°
